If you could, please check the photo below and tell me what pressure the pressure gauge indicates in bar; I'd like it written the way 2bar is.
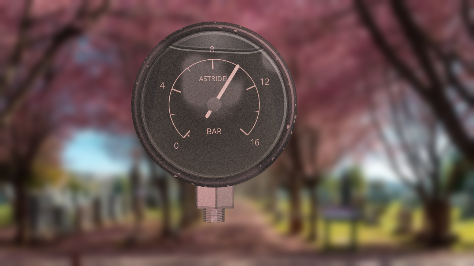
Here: 10bar
